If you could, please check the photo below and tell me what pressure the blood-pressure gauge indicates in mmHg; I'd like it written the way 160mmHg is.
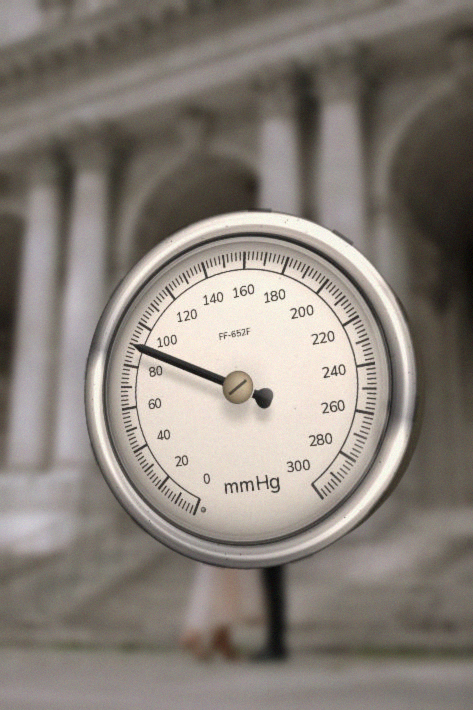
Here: 90mmHg
